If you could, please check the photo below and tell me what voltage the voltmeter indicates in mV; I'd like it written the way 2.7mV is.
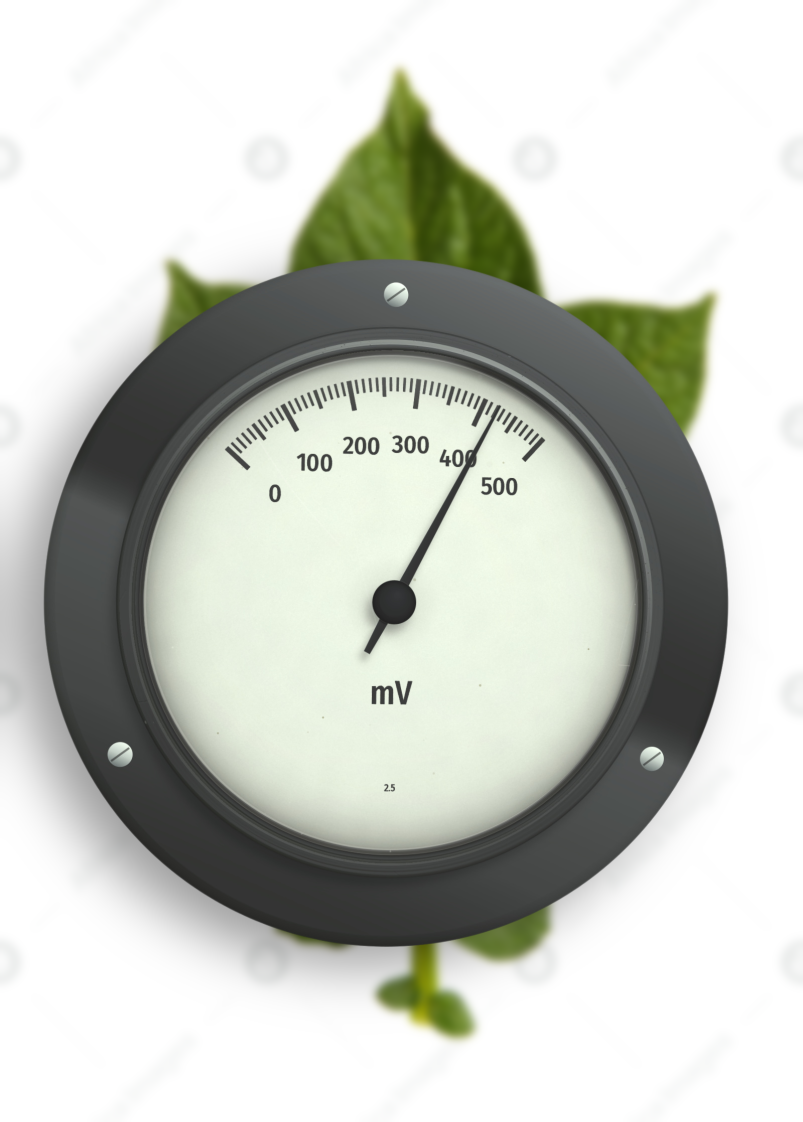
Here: 420mV
